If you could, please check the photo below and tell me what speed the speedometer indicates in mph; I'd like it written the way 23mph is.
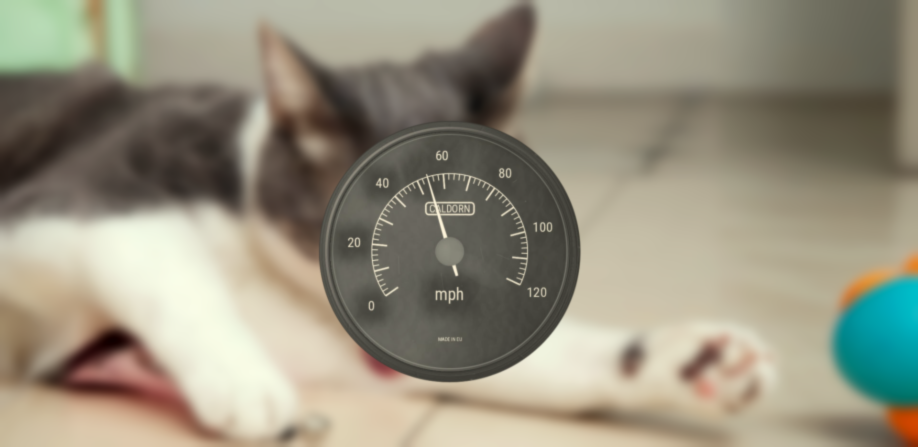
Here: 54mph
